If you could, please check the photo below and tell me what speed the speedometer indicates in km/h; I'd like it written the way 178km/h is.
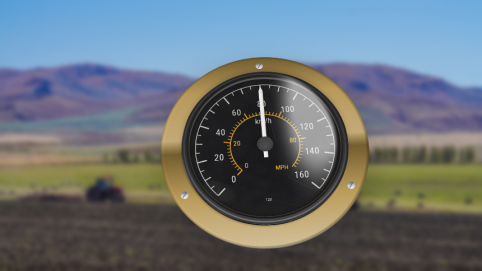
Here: 80km/h
